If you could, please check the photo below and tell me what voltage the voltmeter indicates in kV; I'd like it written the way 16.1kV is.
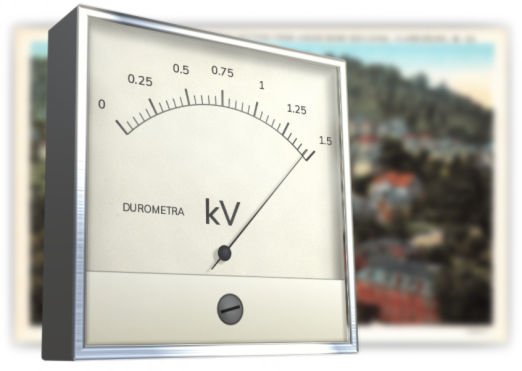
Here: 1.45kV
